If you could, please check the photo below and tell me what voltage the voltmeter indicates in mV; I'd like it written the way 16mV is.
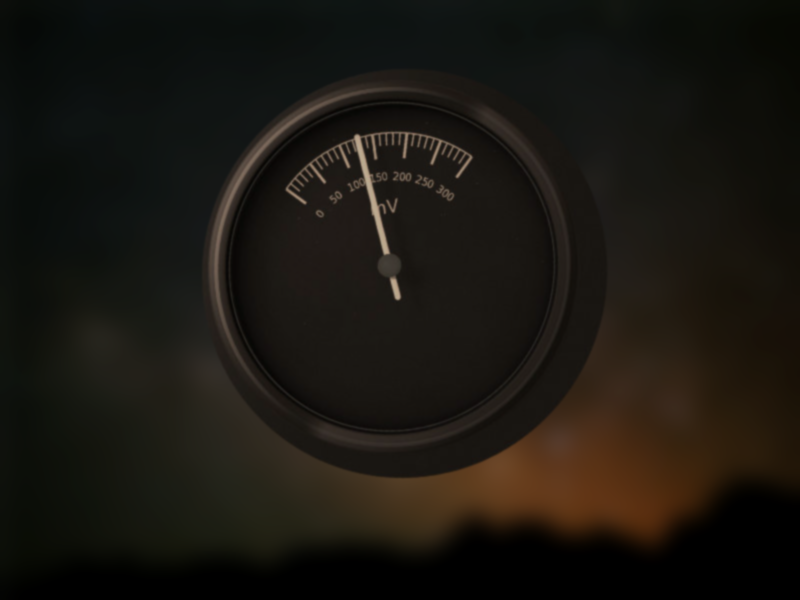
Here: 130mV
